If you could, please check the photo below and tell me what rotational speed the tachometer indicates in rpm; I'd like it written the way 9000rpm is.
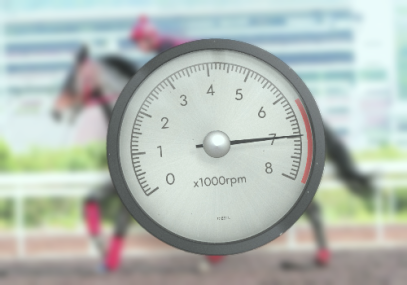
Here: 7000rpm
